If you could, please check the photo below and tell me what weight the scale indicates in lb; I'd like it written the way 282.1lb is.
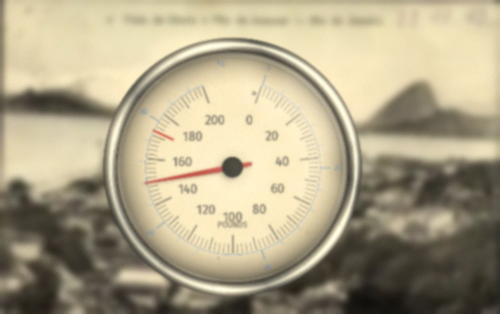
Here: 150lb
